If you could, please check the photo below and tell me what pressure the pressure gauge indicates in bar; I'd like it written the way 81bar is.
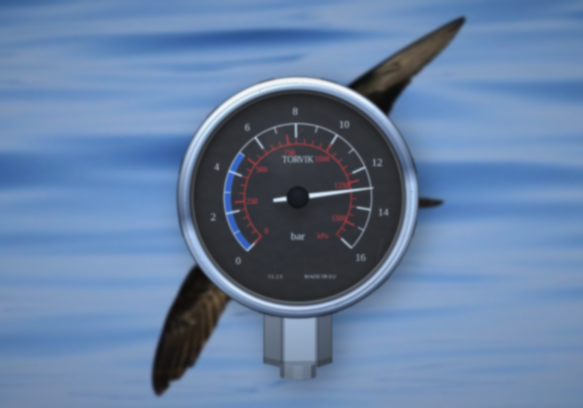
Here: 13bar
